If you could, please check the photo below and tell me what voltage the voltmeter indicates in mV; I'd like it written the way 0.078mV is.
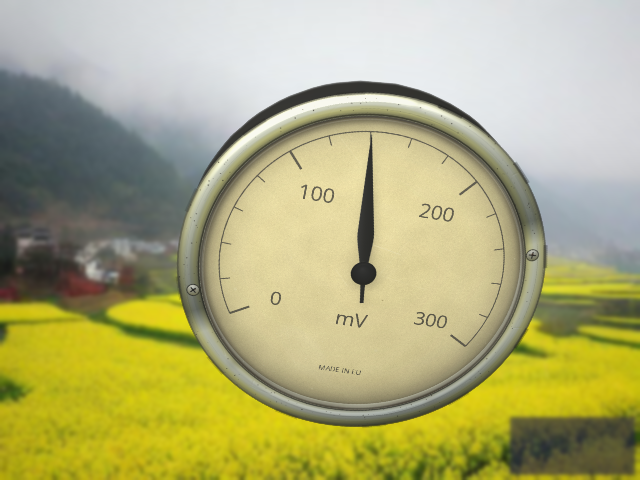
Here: 140mV
